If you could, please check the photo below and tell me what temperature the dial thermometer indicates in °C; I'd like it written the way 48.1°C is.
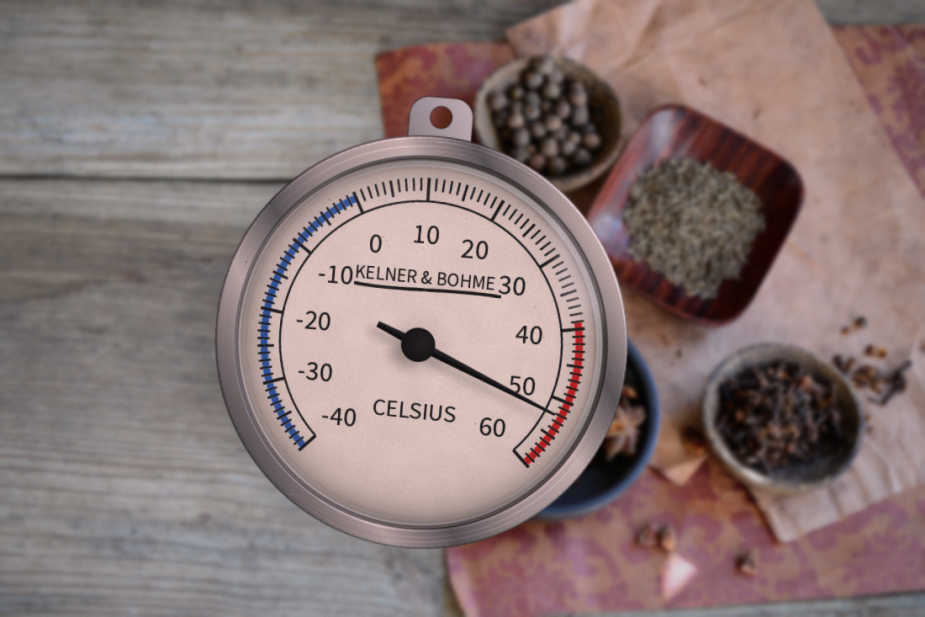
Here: 52°C
